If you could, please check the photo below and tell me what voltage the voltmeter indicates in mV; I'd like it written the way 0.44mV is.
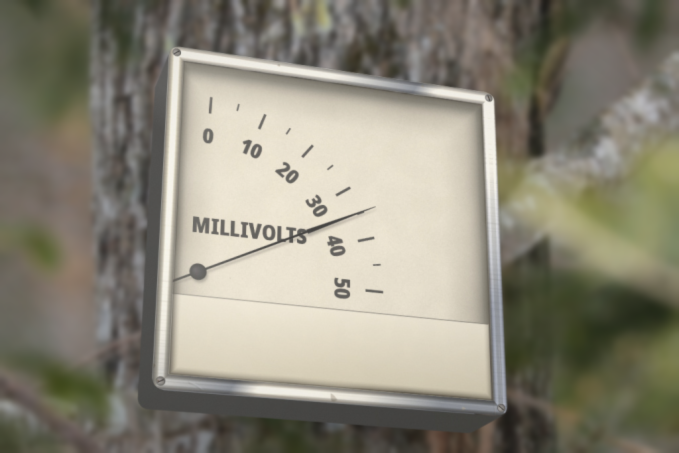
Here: 35mV
